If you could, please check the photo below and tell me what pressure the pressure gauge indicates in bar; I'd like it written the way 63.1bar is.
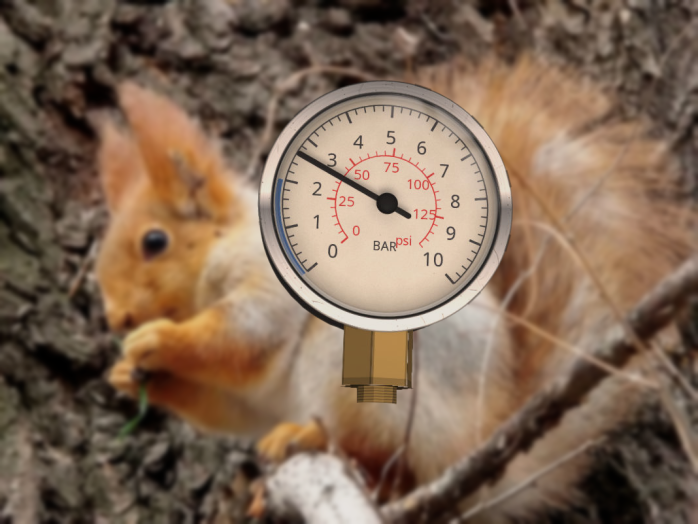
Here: 2.6bar
